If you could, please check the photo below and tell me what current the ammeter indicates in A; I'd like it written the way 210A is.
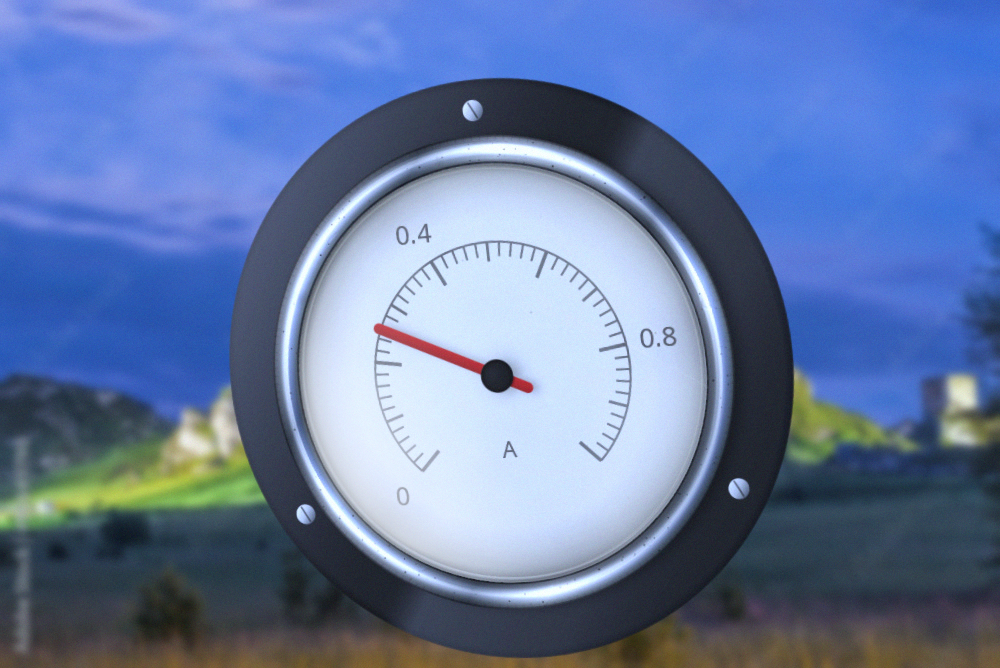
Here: 0.26A
